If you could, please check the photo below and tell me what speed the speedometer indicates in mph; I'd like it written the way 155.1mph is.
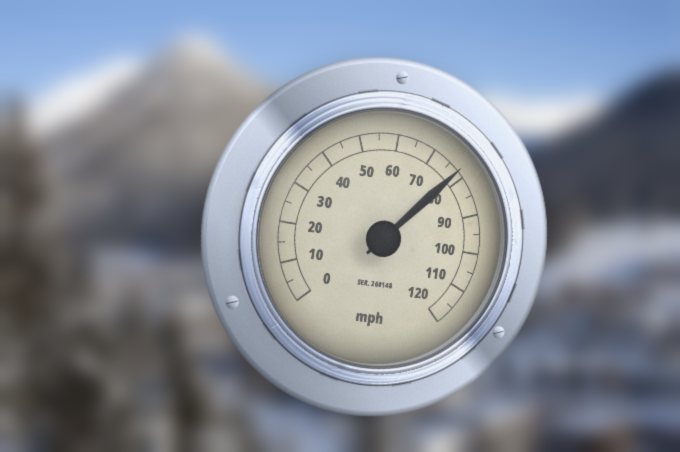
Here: 77.5mph
